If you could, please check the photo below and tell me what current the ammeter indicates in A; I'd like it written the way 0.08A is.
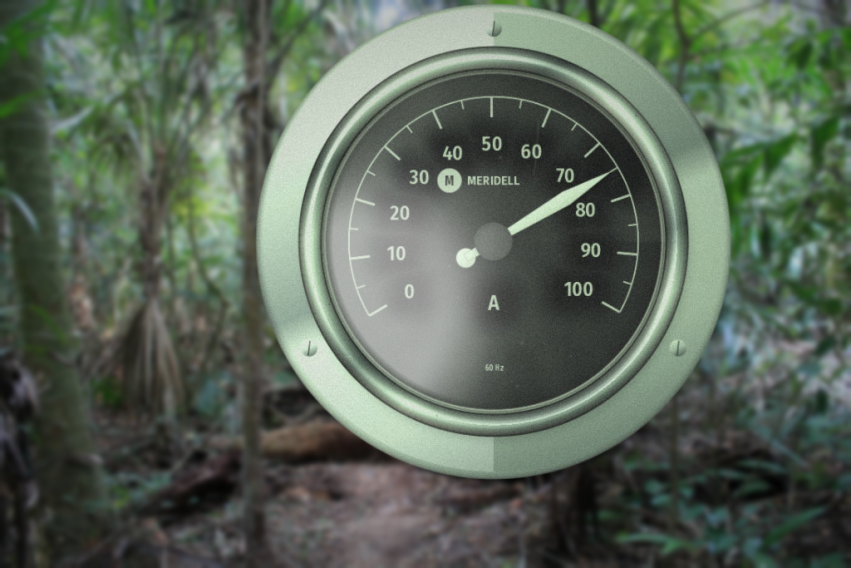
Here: 75A
